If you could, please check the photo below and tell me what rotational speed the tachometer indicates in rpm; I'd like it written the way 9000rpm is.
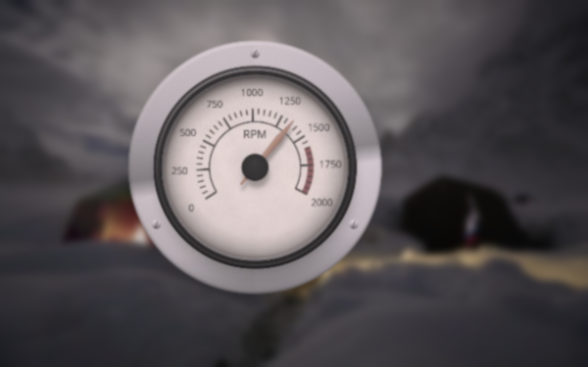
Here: 1350rpm
